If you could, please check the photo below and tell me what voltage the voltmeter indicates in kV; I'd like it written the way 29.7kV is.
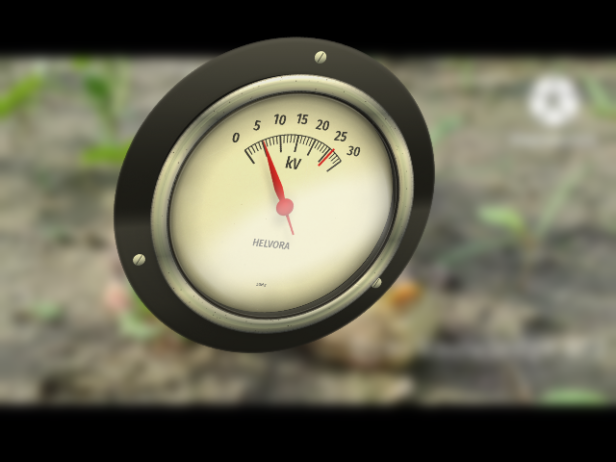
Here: 5kV
